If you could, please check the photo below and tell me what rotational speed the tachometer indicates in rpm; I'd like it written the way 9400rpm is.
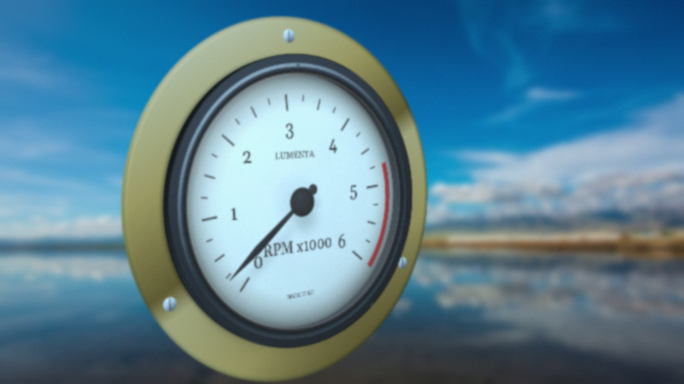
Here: 250rpm
